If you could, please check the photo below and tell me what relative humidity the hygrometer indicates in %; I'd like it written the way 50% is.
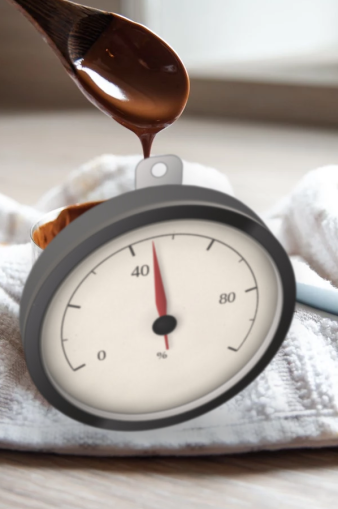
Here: 45%
